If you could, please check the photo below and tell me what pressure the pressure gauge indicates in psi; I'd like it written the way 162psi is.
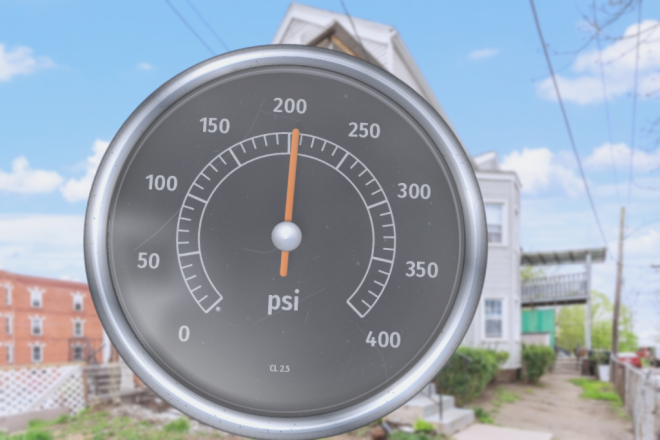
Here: 205psi
